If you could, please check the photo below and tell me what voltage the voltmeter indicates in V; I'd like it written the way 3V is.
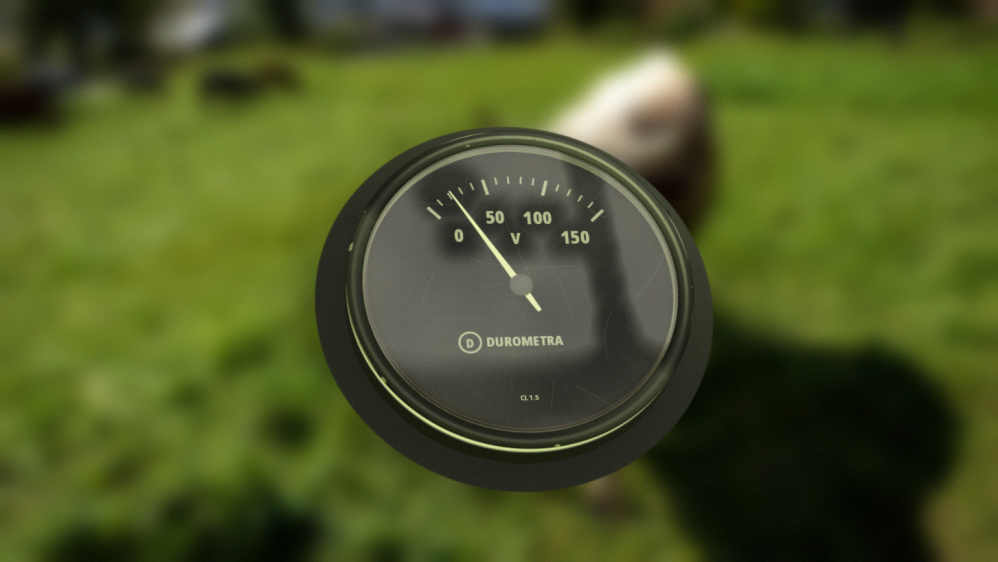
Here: 20V
